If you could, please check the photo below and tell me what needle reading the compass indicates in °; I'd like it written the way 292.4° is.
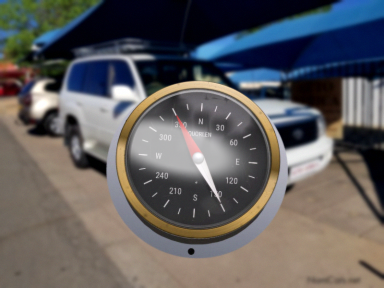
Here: 330°
